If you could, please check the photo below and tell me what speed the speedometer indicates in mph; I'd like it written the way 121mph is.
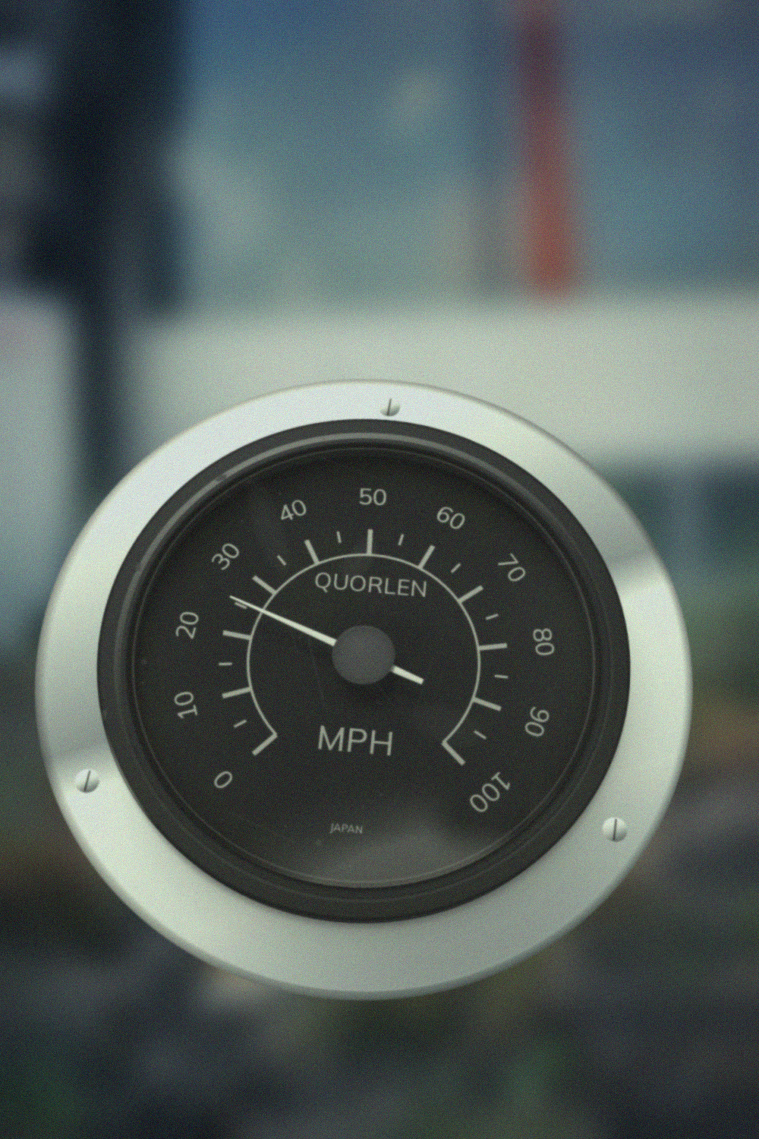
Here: 25mph
